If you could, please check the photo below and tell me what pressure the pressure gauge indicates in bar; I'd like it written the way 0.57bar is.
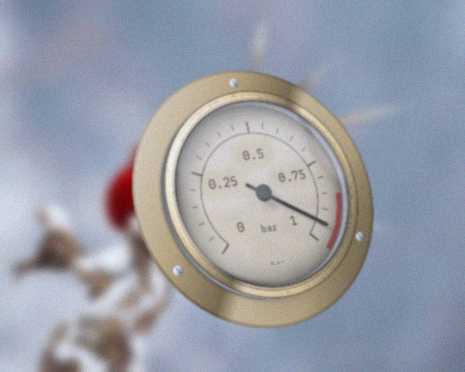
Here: 0.95bar
